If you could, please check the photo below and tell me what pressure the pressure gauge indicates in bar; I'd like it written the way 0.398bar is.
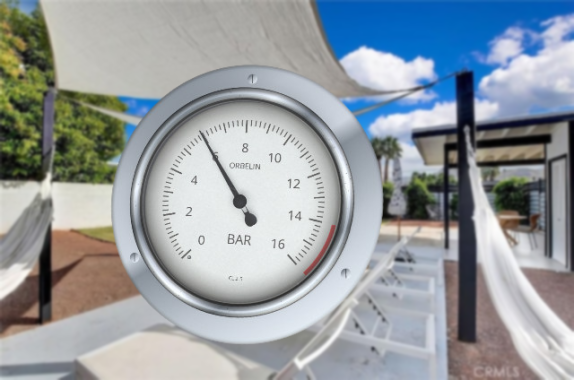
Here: 6bar
